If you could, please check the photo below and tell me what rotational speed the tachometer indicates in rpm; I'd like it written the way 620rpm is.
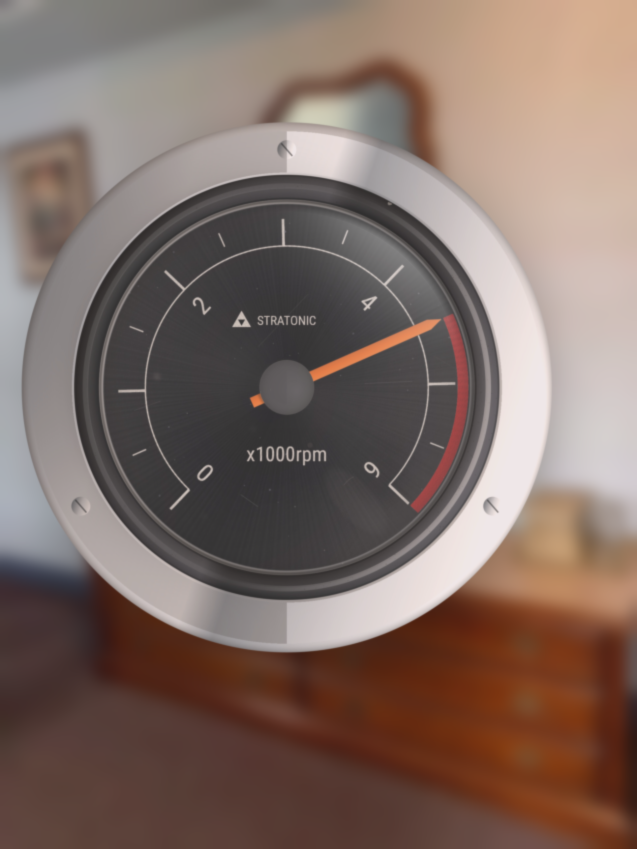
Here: 4500rpm
